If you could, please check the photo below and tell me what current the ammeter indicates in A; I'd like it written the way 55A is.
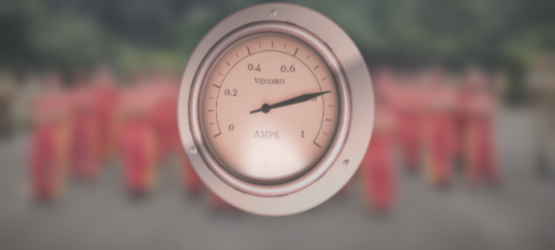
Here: 0.8A
